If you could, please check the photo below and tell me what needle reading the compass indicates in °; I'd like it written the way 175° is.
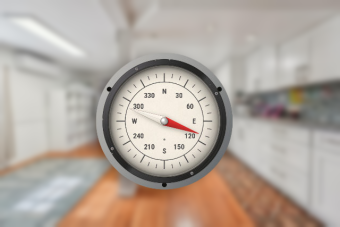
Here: 110°
